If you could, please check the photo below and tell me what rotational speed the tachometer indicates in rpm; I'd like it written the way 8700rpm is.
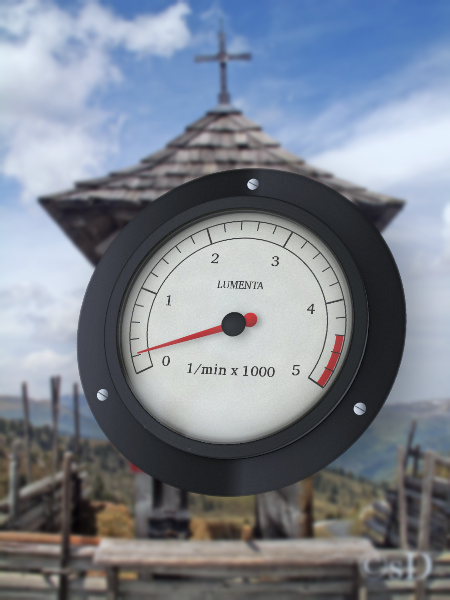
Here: 200rpm
